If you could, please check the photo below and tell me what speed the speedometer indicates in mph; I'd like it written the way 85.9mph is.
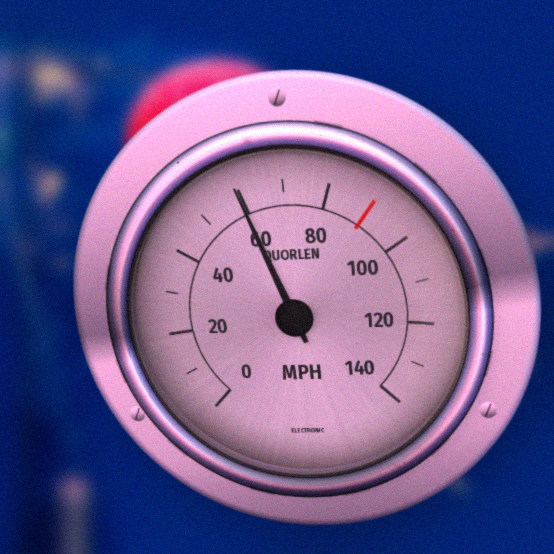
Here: 60mph
